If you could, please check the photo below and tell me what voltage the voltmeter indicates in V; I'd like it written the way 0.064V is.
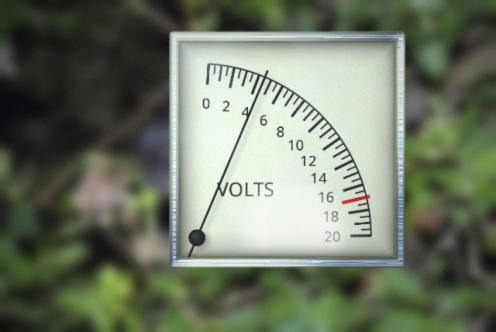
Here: 4.5V
